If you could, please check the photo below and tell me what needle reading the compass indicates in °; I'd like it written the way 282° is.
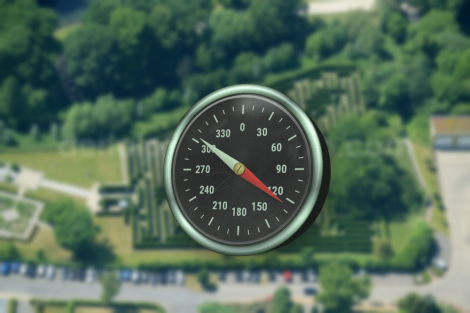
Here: 125°
